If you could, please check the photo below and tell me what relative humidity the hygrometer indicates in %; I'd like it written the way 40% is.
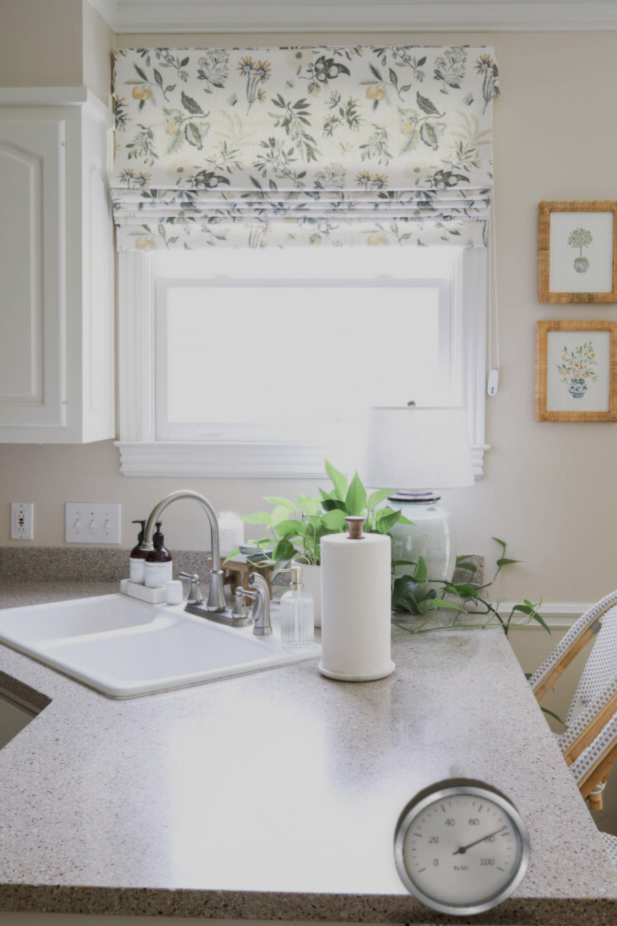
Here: 76%
